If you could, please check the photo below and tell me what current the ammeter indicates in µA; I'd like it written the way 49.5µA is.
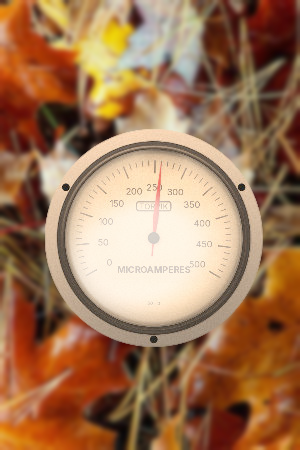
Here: 260µA
